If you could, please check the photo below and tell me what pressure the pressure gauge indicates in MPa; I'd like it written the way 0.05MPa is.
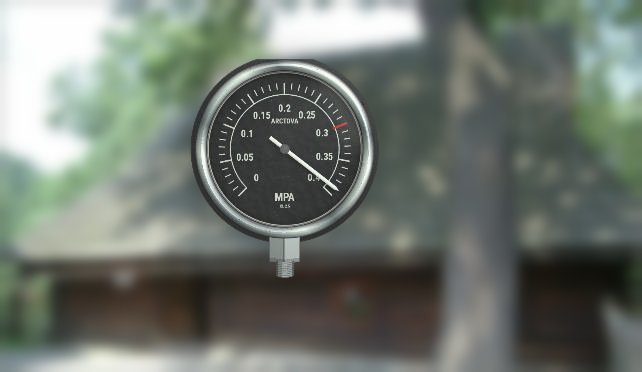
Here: 0.39MPa
